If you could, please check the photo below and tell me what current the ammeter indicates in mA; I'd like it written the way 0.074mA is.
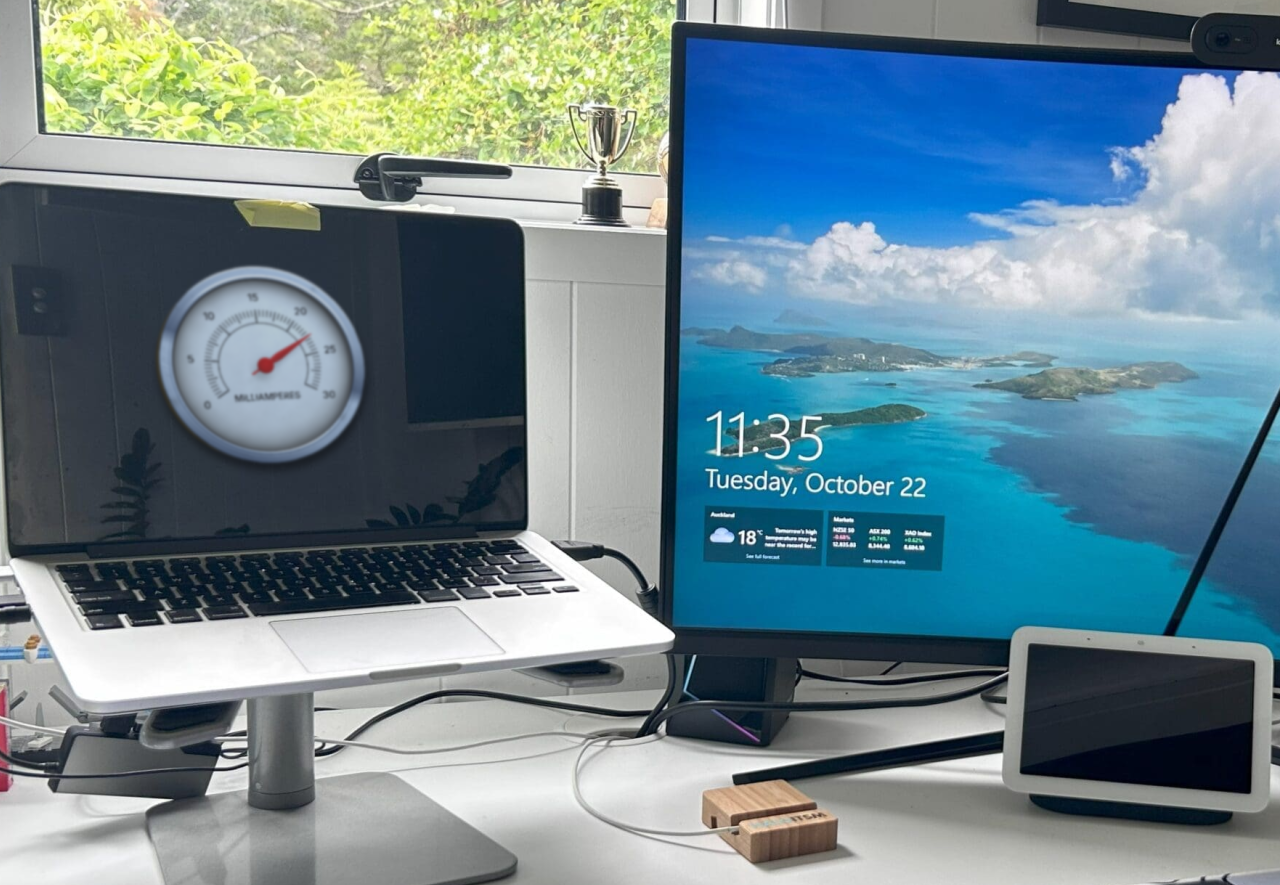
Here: 22.5mA
